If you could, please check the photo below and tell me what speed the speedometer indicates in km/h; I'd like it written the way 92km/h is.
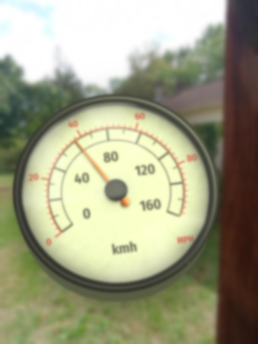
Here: 60km/h
